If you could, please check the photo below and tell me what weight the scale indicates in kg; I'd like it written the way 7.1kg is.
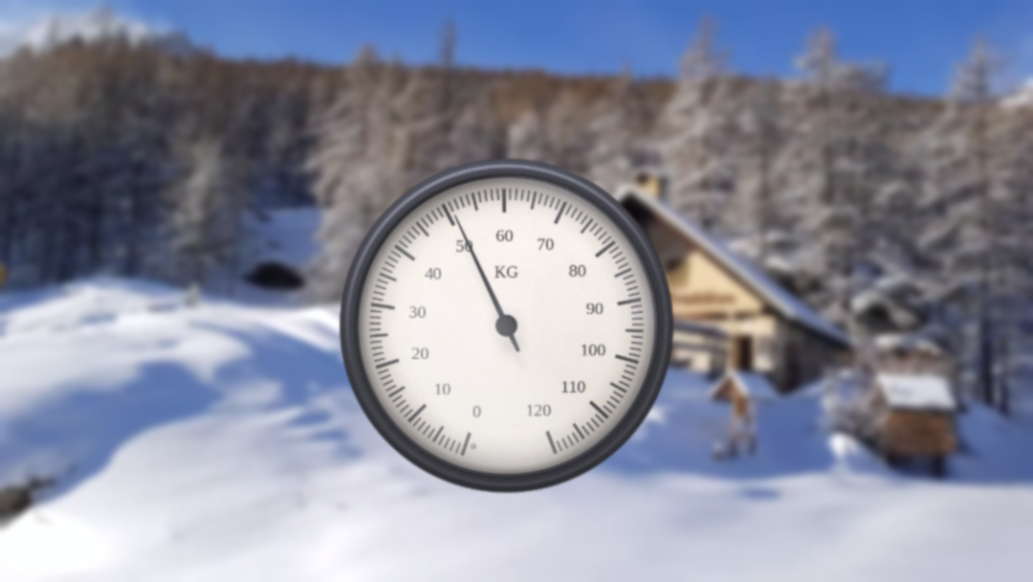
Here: 51kg
